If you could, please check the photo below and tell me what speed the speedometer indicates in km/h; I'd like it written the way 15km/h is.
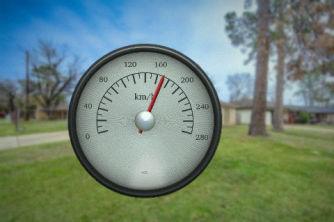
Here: 170km/h
